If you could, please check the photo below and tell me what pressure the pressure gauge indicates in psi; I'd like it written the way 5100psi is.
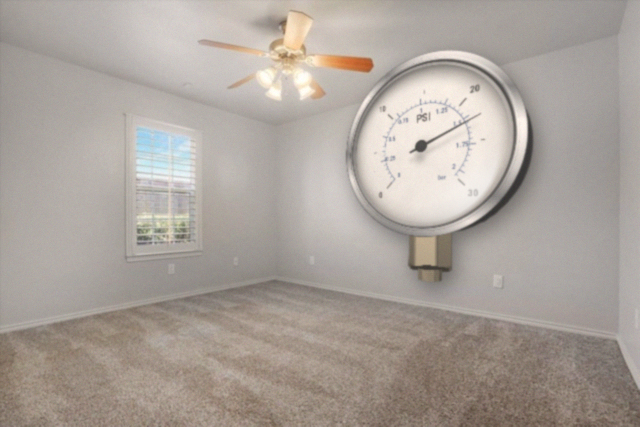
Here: 22.5psi
